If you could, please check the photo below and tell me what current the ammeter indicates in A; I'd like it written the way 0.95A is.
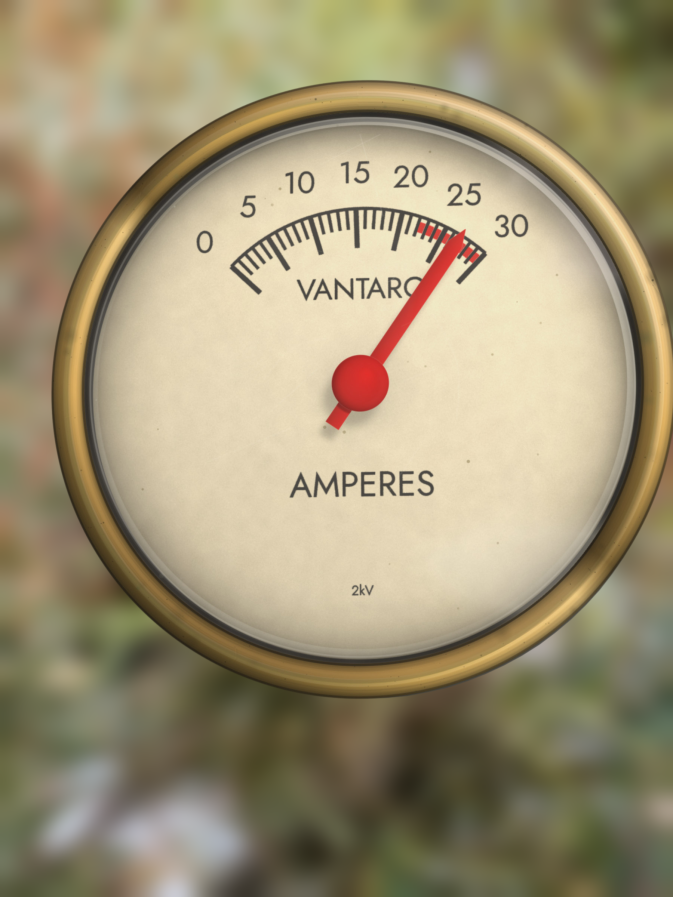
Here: 27A
